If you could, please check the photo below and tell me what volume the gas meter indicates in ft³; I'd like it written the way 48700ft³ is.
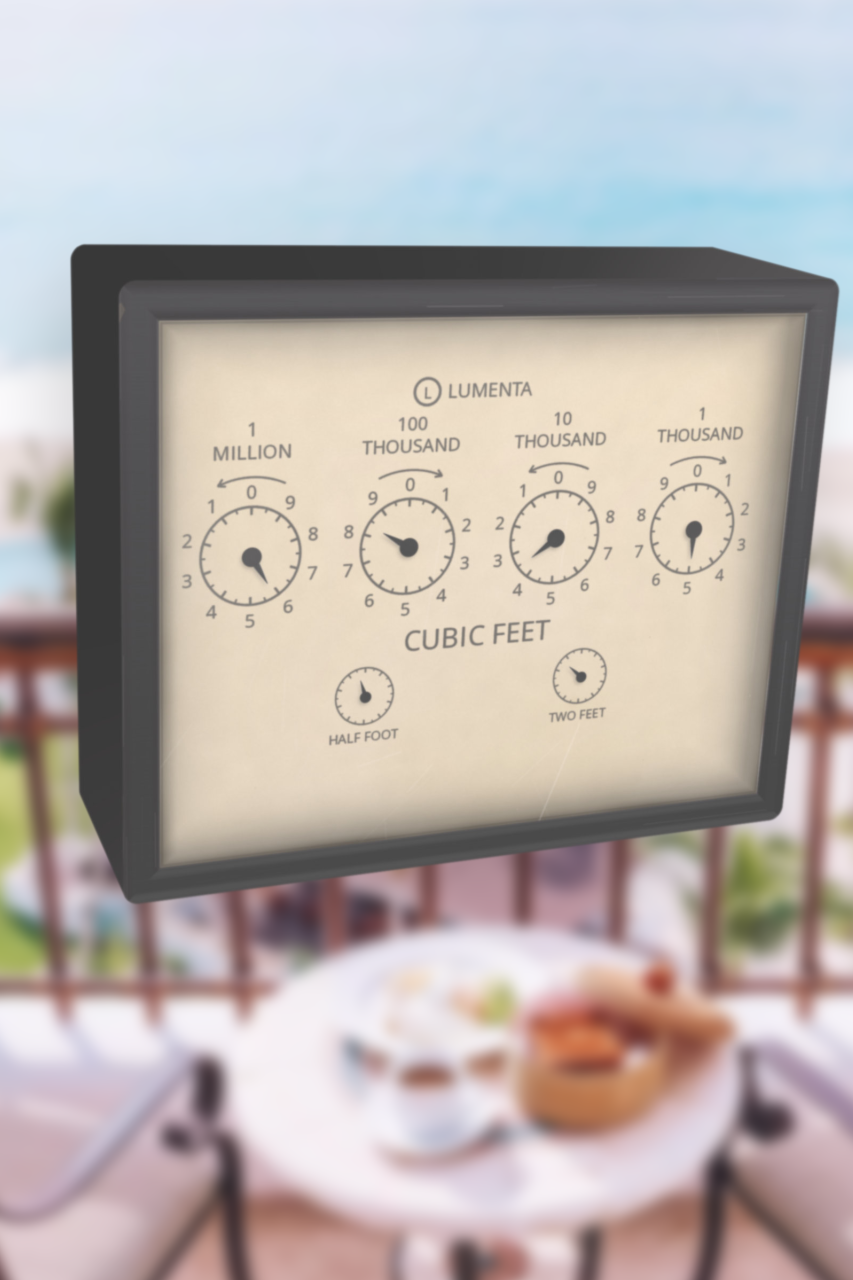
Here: 583500ft³
